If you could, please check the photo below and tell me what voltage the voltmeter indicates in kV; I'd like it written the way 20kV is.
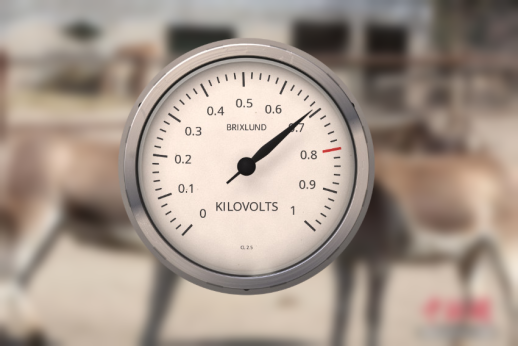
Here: 0.69kV
